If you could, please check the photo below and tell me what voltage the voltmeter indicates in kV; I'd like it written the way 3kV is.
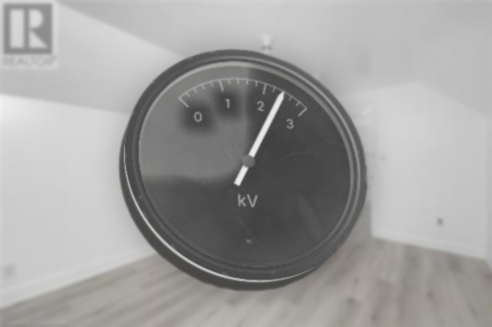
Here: 2.4kV
